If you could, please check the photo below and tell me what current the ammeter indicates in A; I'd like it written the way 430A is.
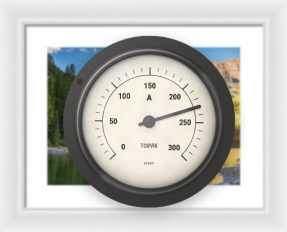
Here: 230A
